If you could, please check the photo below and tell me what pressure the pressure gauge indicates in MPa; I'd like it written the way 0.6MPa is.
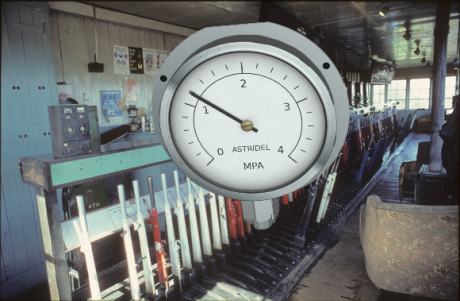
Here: 1.2MPa
